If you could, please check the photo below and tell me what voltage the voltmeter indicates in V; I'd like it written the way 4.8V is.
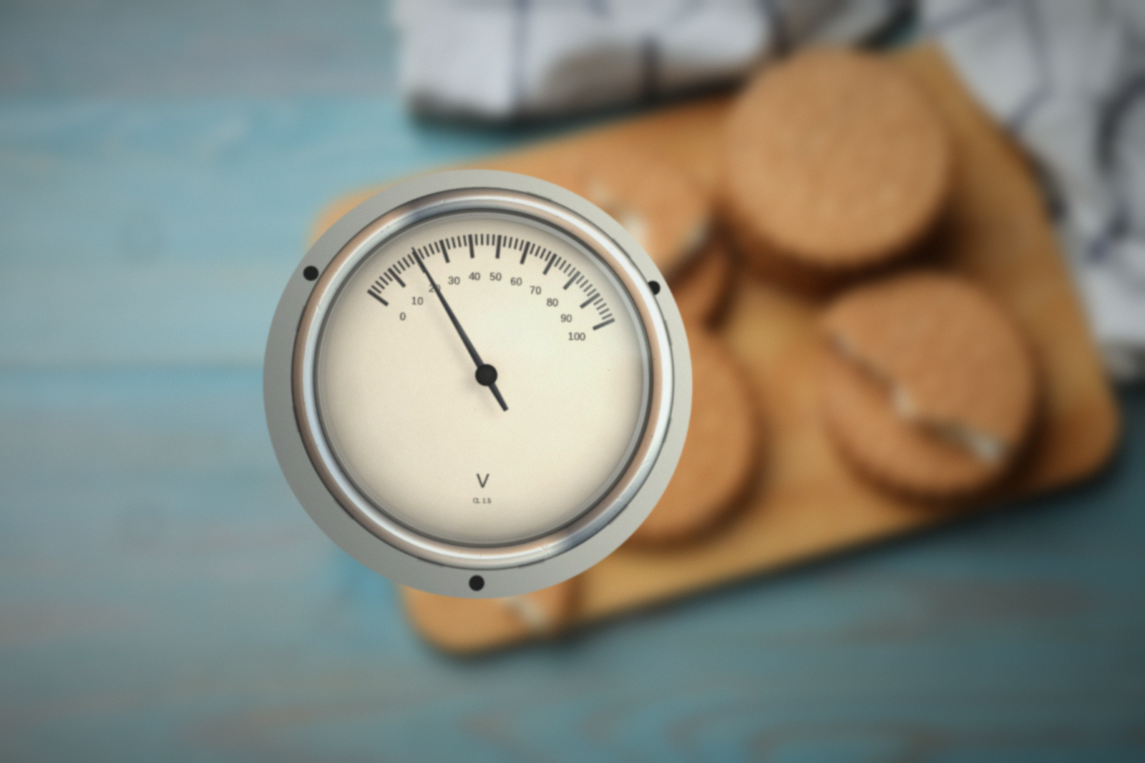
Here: 20V
